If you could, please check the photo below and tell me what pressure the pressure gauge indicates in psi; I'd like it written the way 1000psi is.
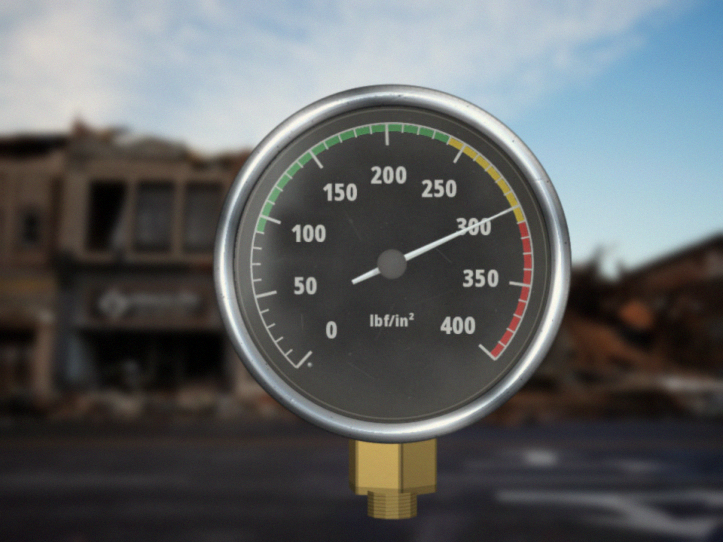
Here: 300psi
